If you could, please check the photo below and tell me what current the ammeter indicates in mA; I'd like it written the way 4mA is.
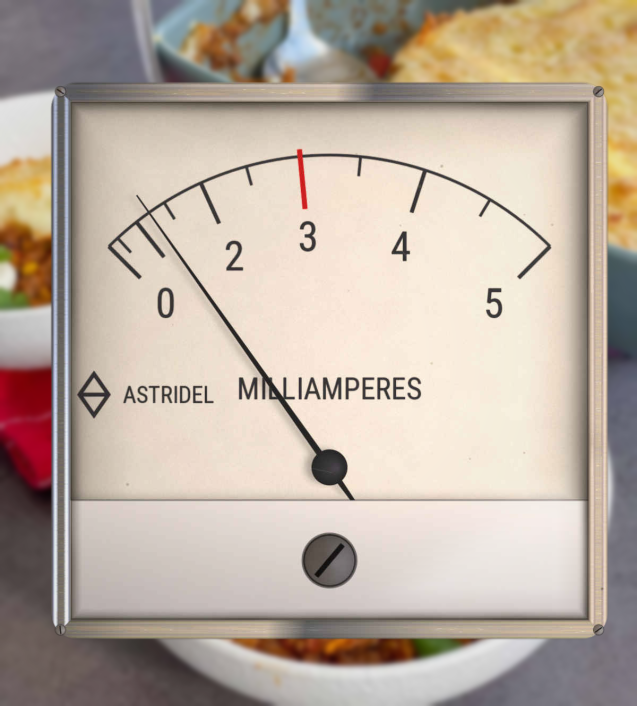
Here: 1.25mA
